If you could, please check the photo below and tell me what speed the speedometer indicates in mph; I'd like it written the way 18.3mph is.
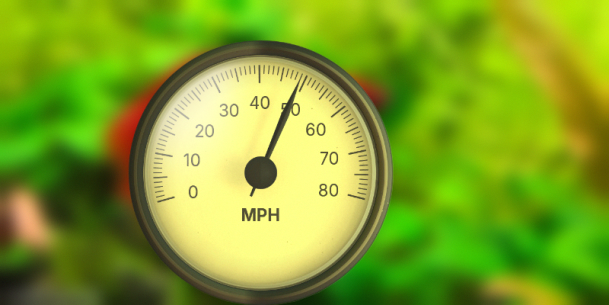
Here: 49mph
